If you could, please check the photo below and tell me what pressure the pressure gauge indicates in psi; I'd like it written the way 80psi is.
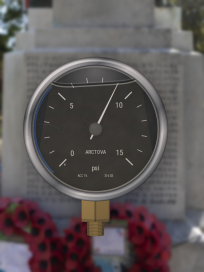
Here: 9psi
